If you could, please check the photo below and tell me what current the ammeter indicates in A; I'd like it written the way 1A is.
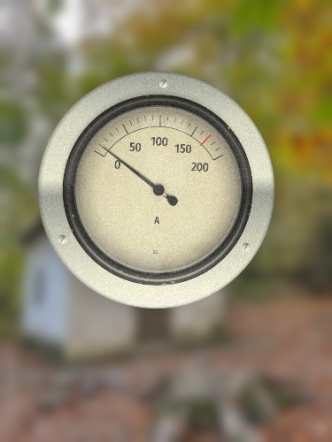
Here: 10A
